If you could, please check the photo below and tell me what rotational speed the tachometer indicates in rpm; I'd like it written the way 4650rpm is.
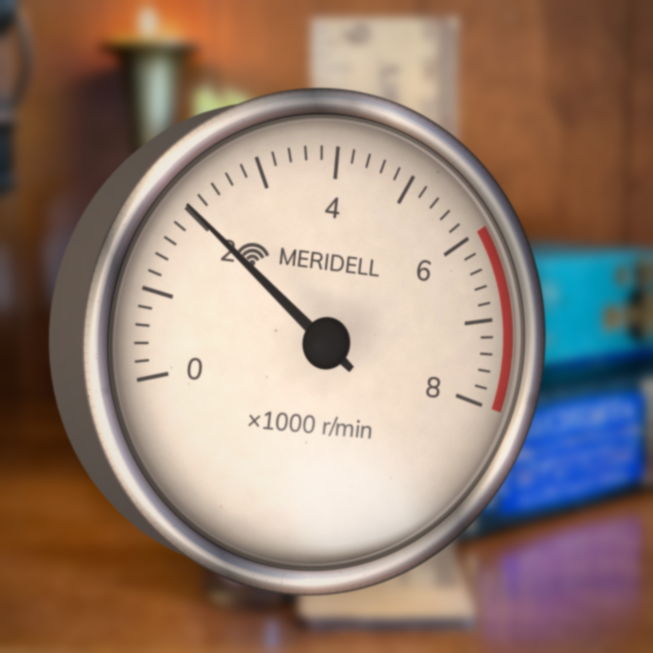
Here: 2000rpm
